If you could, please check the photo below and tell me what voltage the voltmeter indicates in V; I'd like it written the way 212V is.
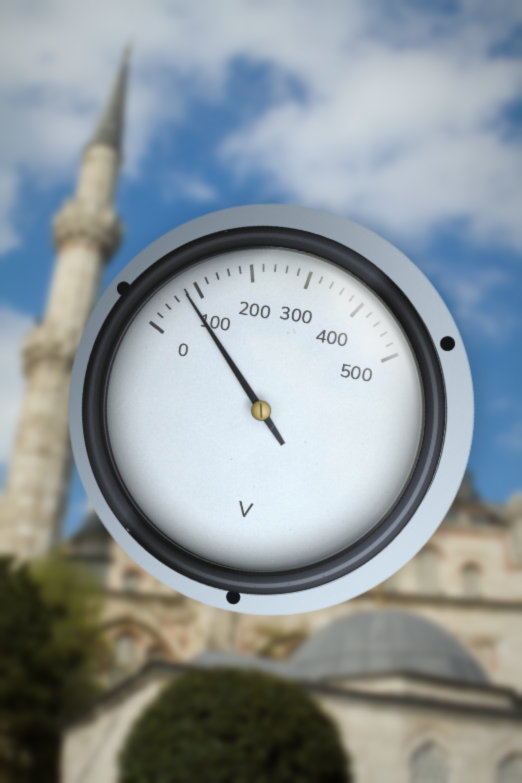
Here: 80V
